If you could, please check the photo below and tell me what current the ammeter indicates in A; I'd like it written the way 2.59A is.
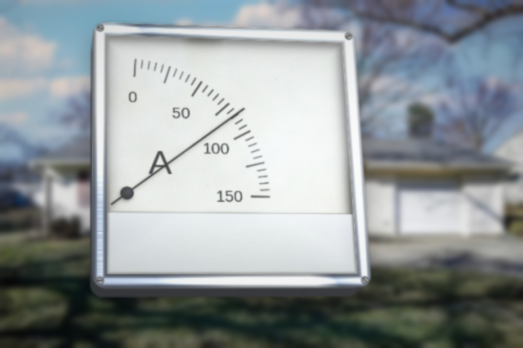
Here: 85A
